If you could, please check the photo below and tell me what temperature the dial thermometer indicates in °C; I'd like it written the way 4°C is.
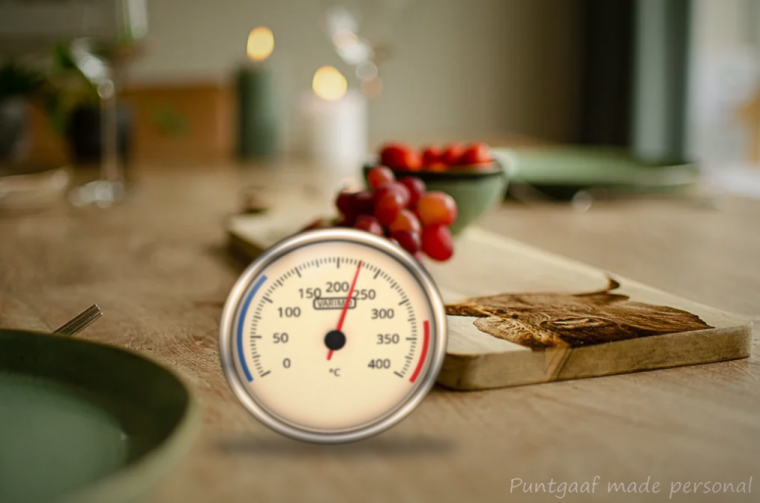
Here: 225°C
